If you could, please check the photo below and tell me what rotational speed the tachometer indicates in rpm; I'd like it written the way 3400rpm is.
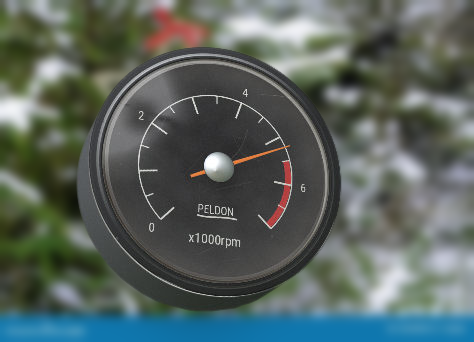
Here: 5250rpm
